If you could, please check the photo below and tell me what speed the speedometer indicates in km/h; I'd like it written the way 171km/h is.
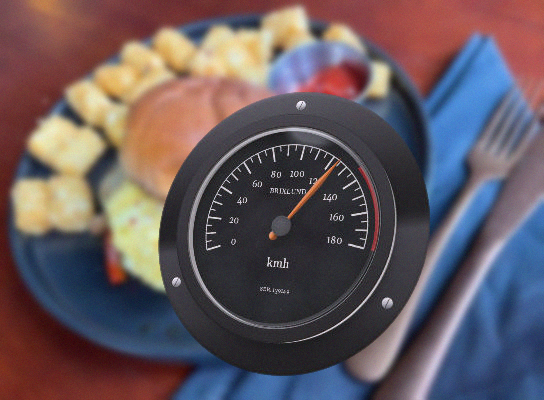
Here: 125km/h
